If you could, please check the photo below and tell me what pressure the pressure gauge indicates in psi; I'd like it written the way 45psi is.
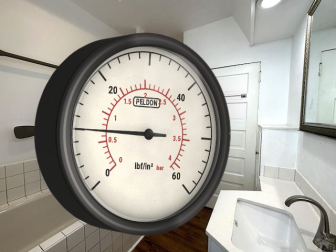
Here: 10psi
